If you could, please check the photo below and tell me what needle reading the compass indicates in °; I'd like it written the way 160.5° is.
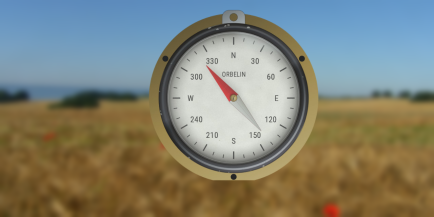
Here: 320°
